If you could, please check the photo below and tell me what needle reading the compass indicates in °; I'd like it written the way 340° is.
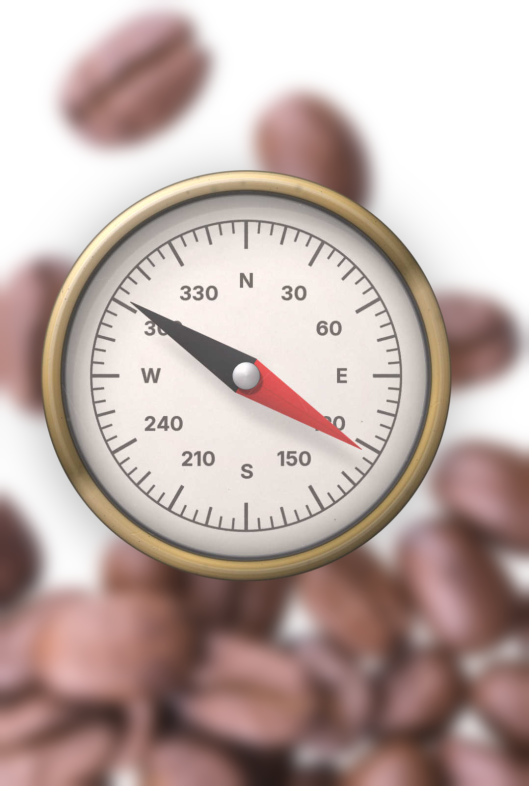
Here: 122.5°
